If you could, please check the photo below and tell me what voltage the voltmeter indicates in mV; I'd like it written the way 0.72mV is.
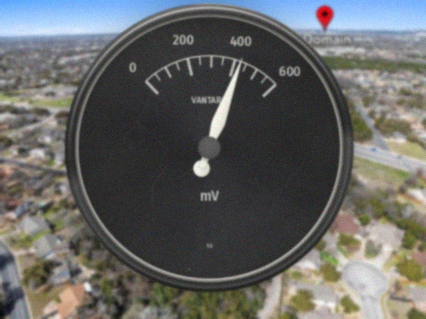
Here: 425mV
